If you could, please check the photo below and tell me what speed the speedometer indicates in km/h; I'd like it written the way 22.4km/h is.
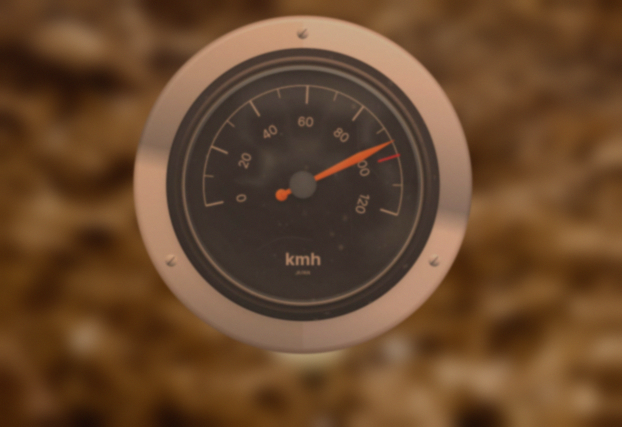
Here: 95km/h
